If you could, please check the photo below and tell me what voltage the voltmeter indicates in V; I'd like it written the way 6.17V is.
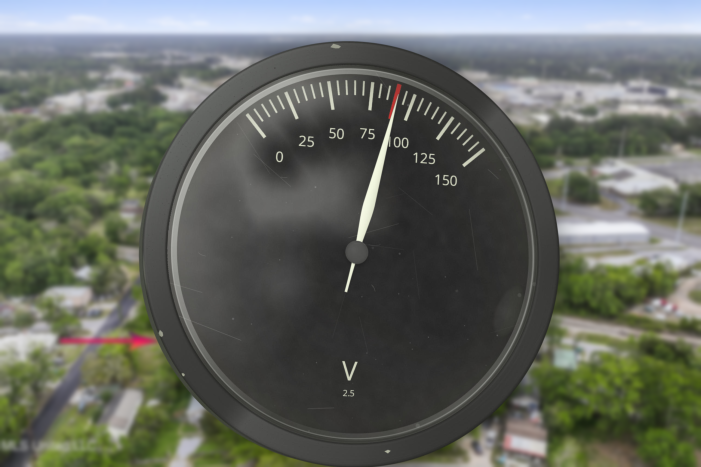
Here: 90V
